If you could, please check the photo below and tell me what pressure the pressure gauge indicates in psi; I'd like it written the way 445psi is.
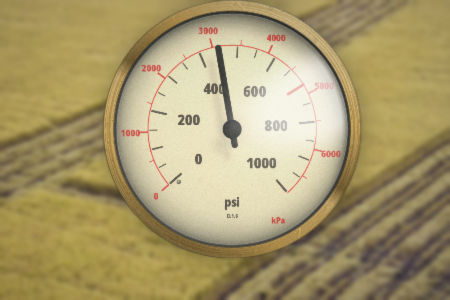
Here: 450psi
